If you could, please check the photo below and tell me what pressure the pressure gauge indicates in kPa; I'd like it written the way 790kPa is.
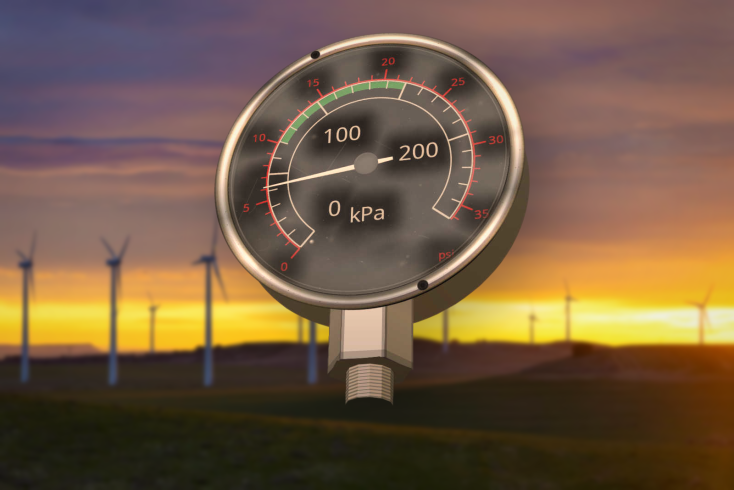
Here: 40kPa
